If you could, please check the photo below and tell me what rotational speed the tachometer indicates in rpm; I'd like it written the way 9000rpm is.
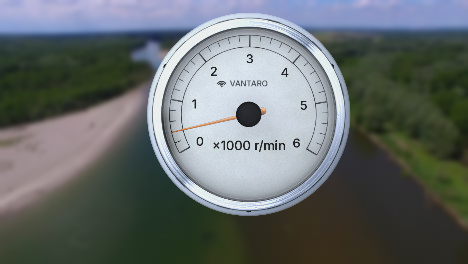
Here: 400rpm
